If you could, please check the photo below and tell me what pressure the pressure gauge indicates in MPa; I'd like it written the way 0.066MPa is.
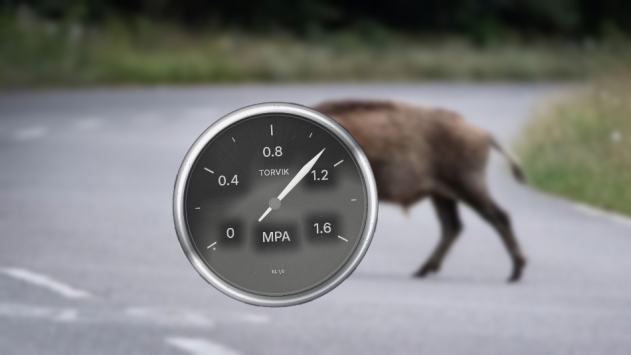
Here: 1.1MPa
